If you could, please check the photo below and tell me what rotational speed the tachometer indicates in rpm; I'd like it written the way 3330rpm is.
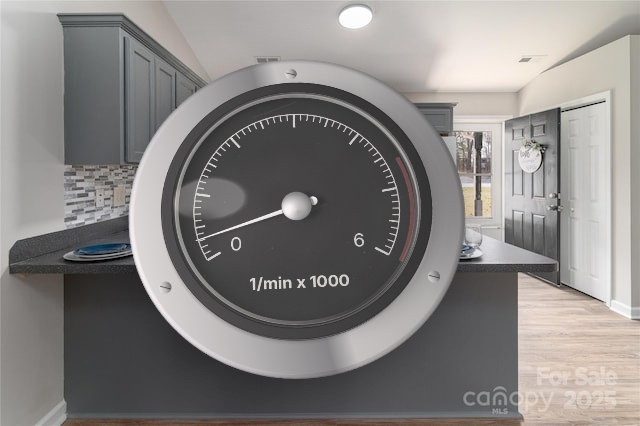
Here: 300rpm
